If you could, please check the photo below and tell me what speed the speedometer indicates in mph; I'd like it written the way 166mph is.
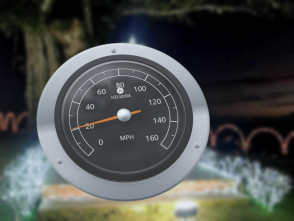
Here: 20mph
